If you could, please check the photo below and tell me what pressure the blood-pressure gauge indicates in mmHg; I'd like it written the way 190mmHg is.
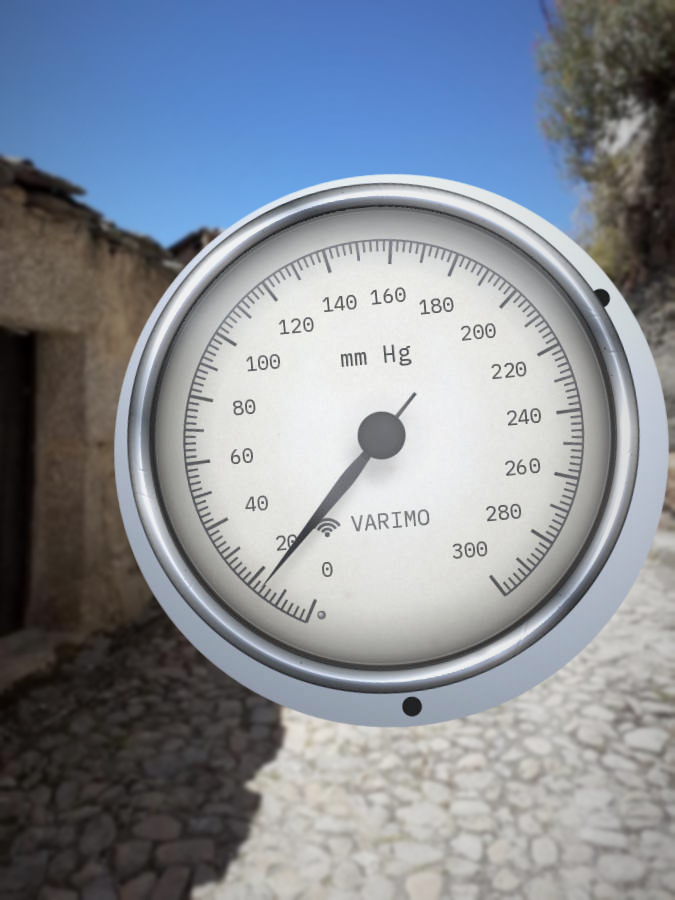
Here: 16mmHg
